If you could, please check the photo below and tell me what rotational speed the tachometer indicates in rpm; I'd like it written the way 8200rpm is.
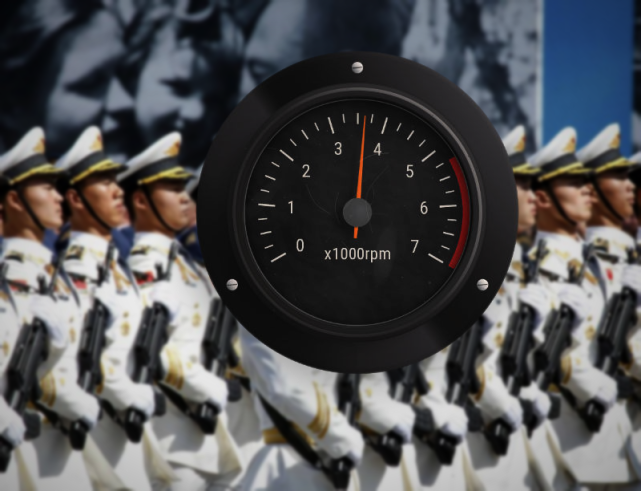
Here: 3625rpm
